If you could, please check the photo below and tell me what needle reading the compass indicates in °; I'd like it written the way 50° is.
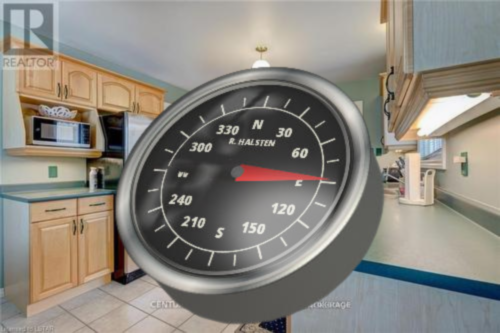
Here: 90°
